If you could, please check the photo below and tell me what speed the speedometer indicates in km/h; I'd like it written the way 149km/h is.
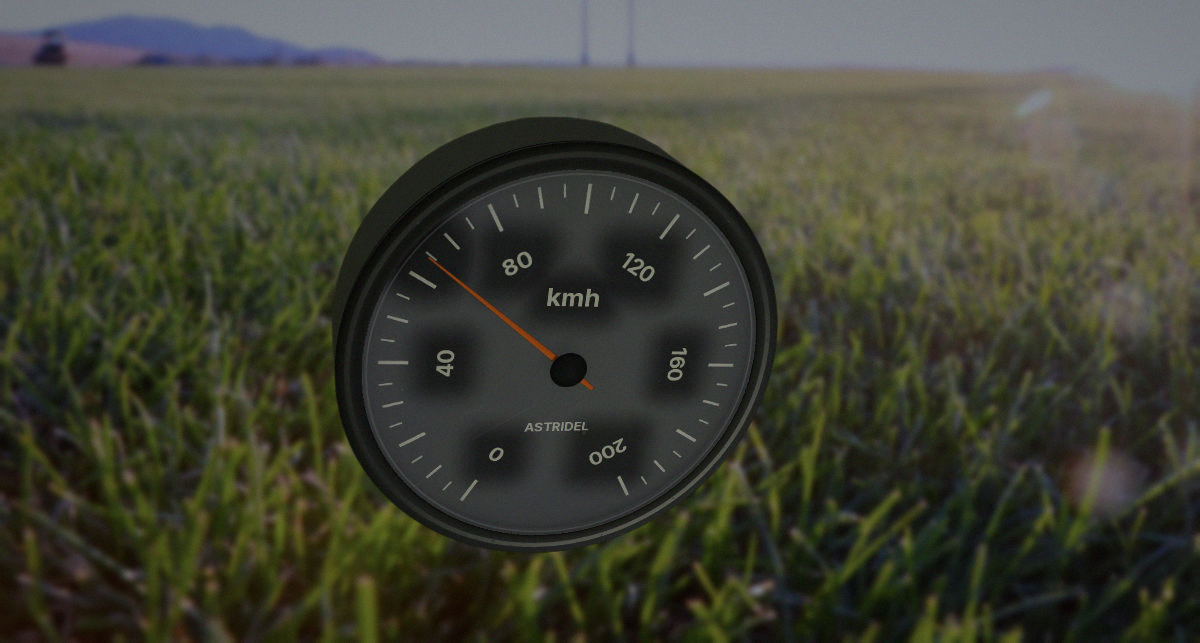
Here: 65km/h
